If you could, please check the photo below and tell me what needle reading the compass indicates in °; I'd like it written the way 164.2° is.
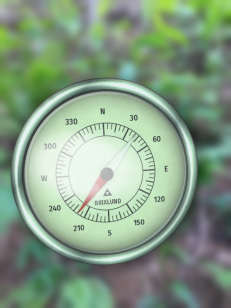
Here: 220°
